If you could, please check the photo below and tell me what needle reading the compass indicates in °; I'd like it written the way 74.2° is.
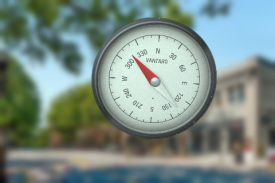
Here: 315°
